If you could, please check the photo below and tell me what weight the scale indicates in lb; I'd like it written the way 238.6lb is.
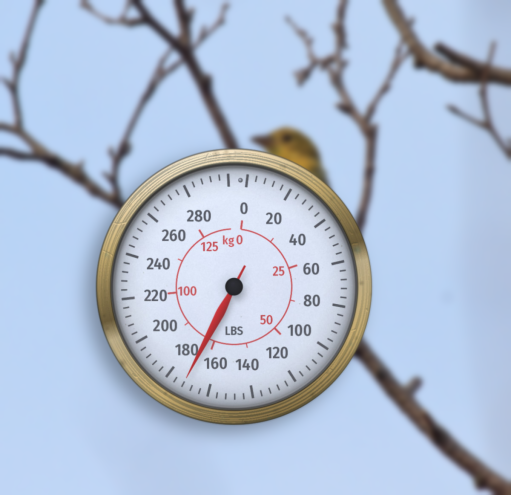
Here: 172lb
